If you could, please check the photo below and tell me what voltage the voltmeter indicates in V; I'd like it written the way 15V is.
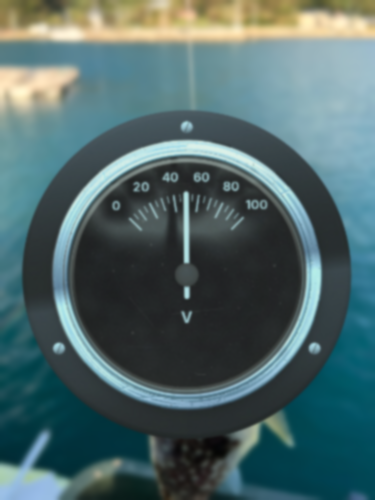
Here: 50V
